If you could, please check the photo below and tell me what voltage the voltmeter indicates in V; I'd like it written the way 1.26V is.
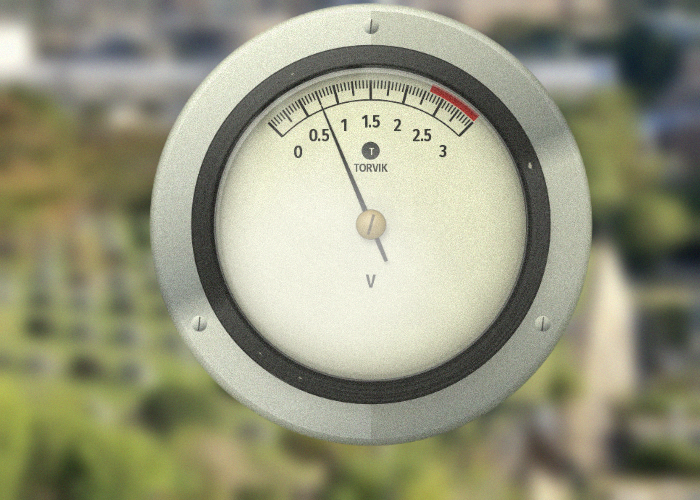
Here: 0.75V
